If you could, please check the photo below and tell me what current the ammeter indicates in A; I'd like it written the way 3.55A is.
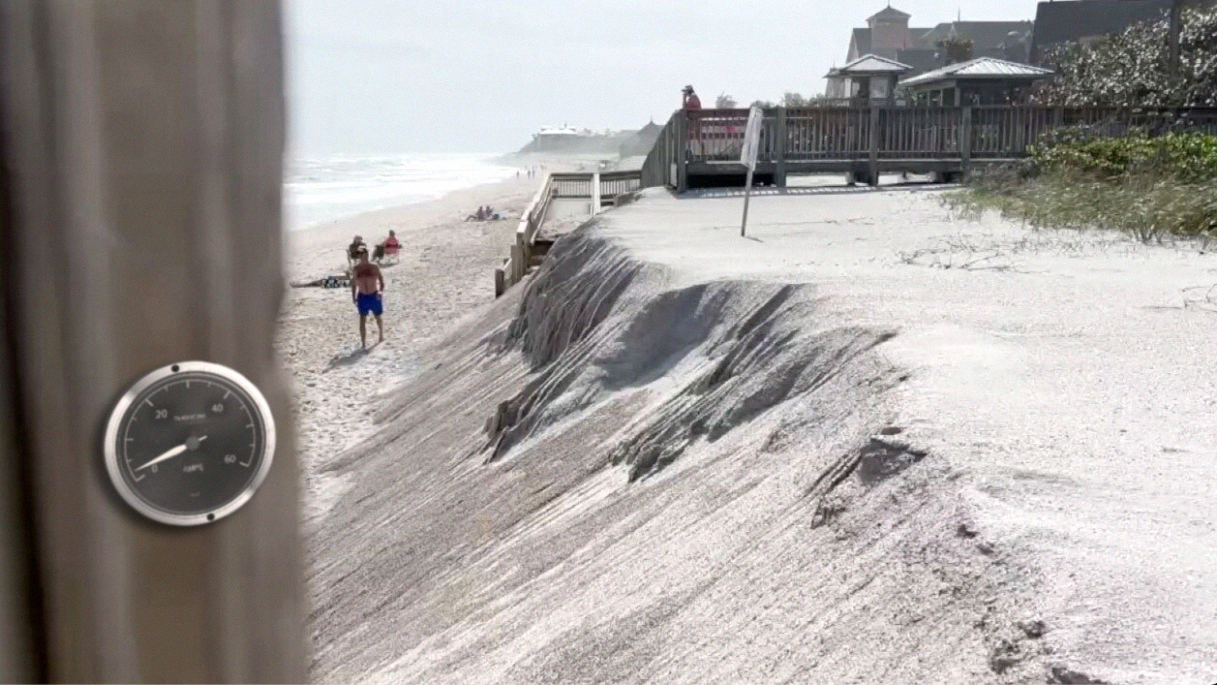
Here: 2.5A
